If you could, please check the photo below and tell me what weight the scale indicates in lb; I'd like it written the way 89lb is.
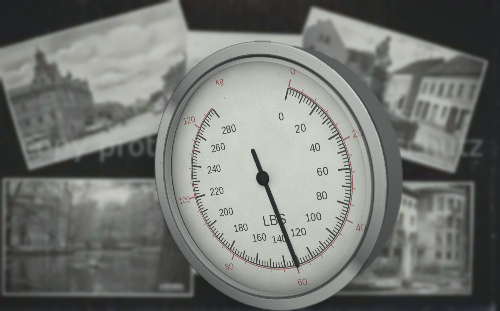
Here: 130lb
